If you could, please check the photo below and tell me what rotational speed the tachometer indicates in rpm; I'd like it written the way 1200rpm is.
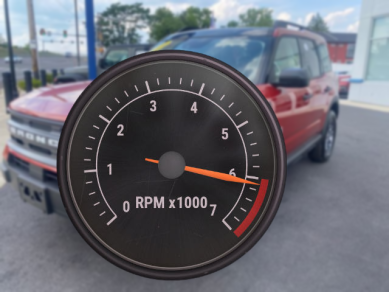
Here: 6100rpm
